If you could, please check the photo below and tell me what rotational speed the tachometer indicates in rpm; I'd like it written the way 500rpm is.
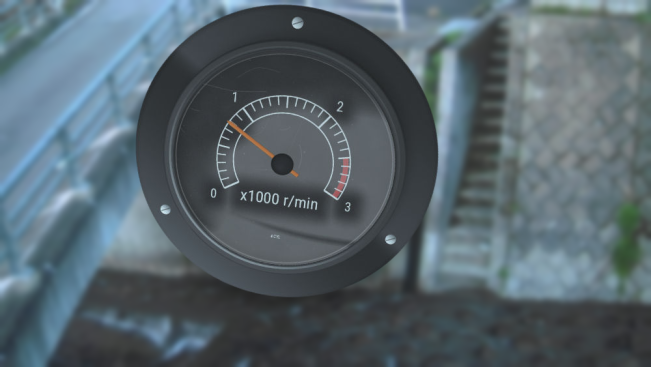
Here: 800rpm
